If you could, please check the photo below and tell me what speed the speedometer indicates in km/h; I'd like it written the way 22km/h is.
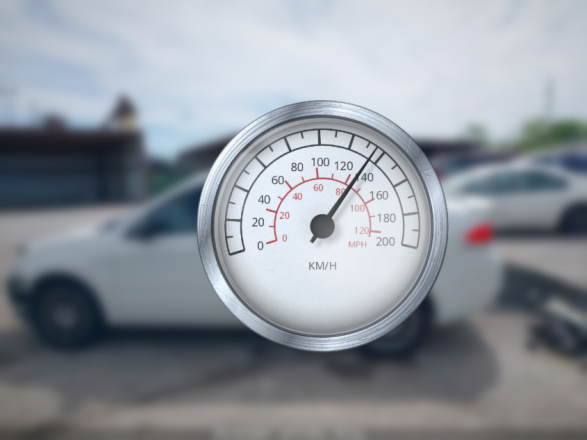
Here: 135km/h
